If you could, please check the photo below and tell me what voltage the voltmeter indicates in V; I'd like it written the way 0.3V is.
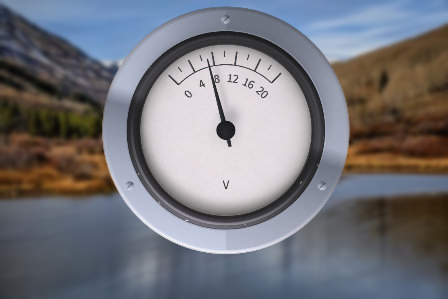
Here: 7V
